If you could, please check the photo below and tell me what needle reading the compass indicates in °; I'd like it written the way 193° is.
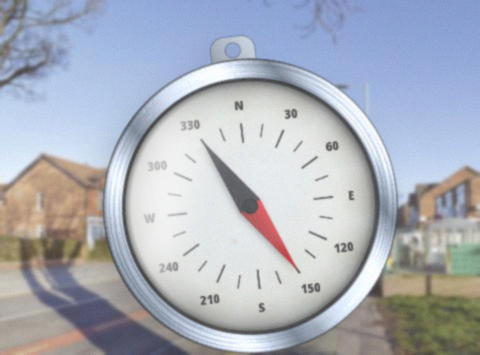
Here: 150°
